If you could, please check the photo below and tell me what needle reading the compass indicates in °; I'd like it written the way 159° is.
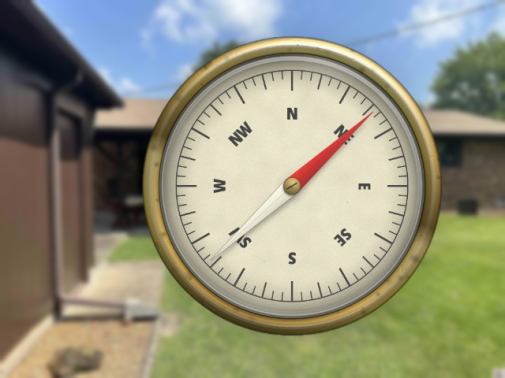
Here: 47.5°
